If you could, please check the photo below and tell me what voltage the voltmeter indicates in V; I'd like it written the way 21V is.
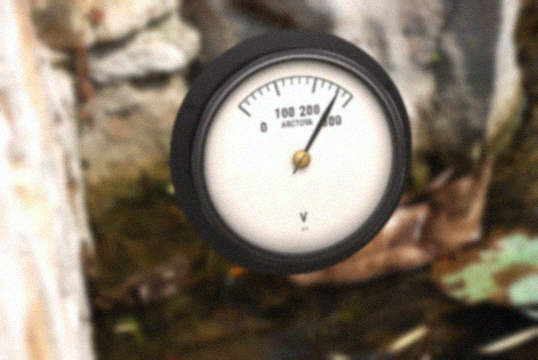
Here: 260V
